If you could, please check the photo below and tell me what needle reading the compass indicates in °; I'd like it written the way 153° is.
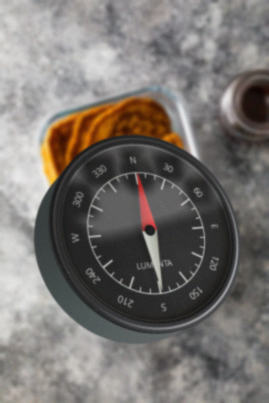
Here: 0°
